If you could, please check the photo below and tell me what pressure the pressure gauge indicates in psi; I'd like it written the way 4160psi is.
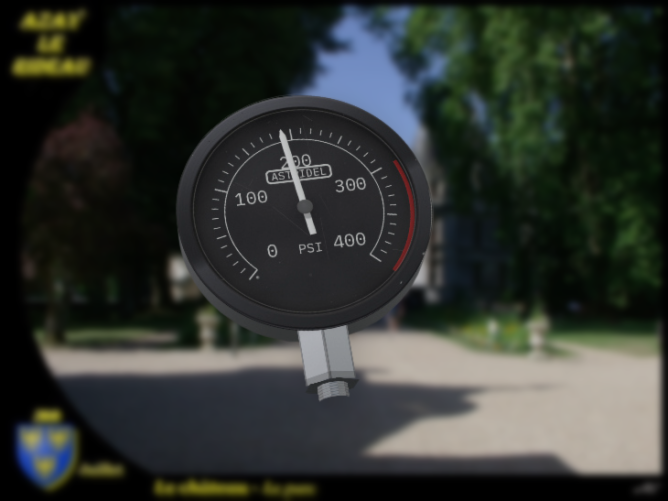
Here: 190psi
